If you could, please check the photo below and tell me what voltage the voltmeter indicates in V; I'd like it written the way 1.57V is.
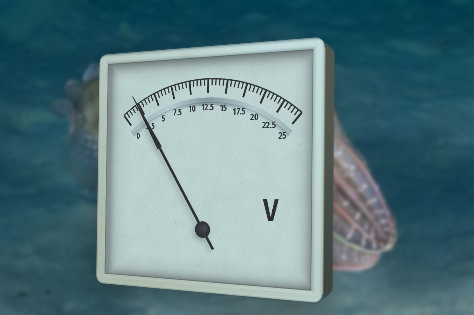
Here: 2.5V
